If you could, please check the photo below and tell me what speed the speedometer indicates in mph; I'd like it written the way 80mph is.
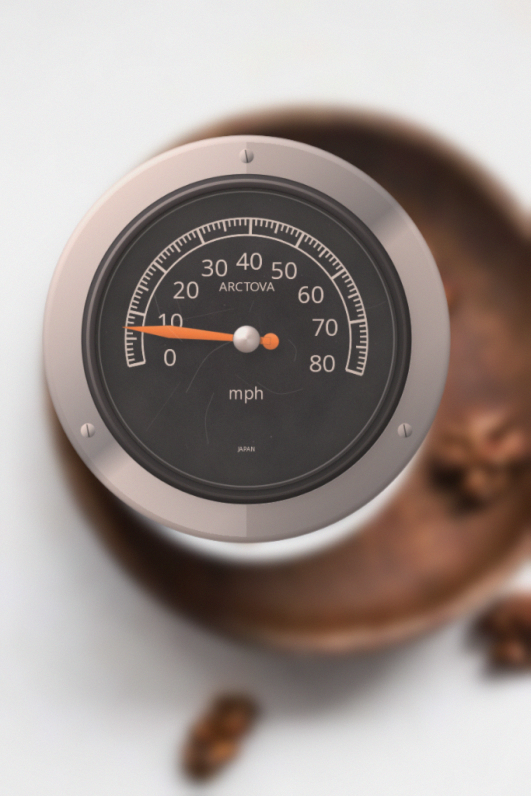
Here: 7mph
